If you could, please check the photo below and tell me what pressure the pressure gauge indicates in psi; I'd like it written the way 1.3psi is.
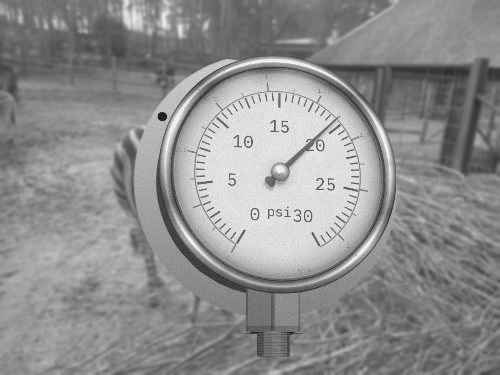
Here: 19.5psi
